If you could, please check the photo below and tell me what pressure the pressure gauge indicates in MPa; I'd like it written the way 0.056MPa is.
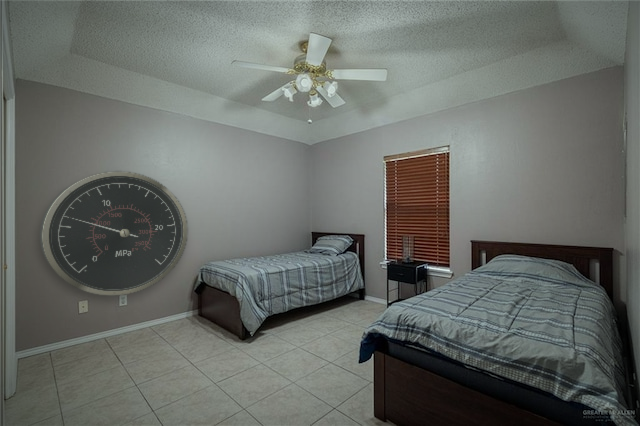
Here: 6MPa
